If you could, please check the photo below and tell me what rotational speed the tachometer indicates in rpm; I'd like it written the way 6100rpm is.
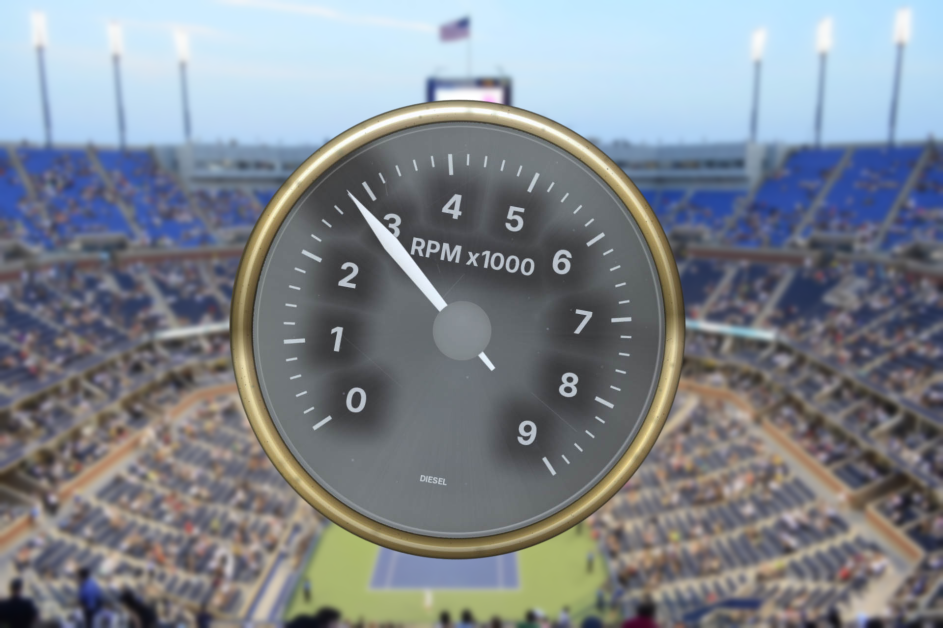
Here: 2800rpm
